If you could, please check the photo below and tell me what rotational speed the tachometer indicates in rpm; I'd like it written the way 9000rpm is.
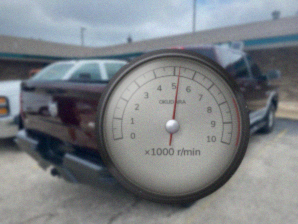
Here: 5250rpm
